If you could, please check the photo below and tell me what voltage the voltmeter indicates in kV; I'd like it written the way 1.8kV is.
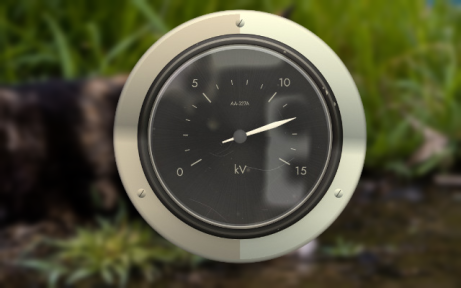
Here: 12kV
